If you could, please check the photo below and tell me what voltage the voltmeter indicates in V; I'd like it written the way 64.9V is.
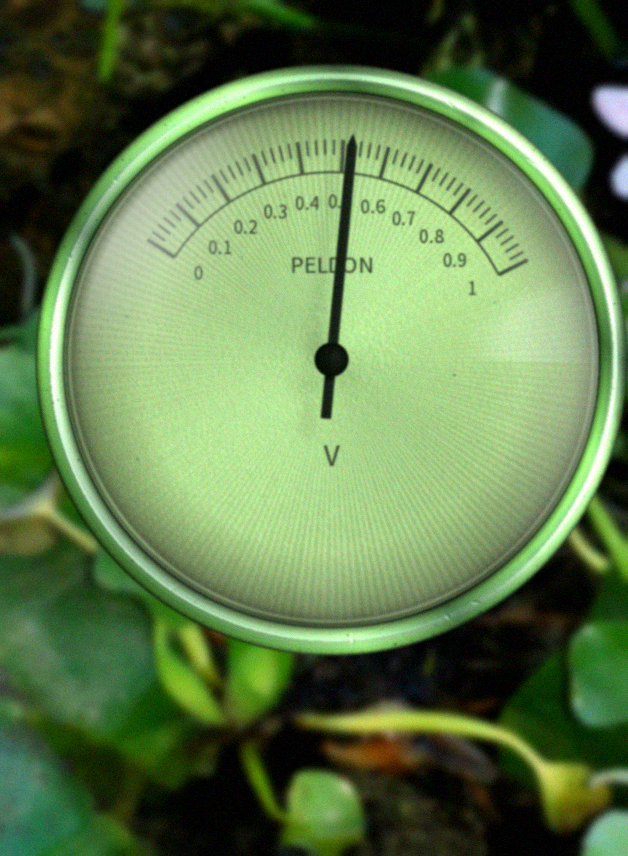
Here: 0.52V
